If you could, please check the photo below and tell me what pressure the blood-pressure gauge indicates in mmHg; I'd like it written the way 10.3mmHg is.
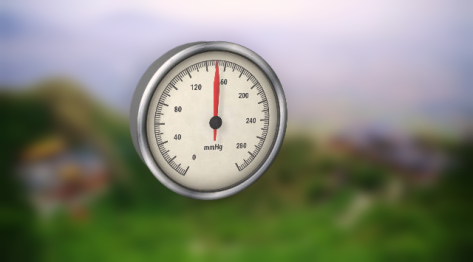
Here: 150mmHg
